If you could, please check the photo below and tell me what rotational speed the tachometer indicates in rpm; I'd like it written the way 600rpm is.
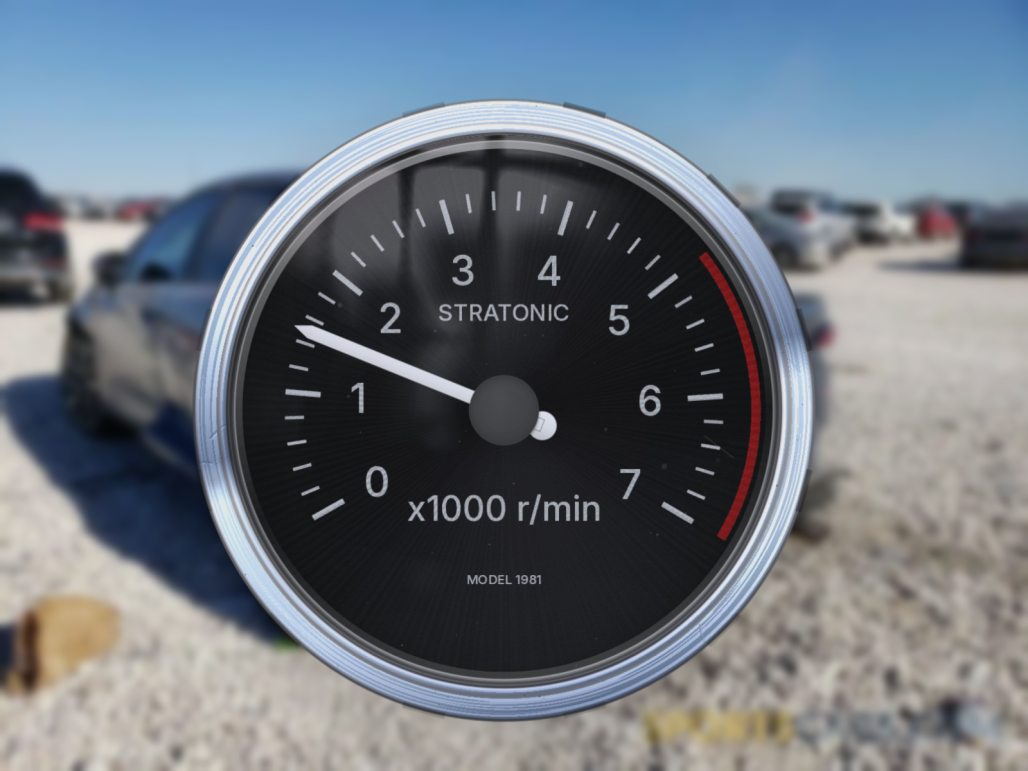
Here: 1500rpm
